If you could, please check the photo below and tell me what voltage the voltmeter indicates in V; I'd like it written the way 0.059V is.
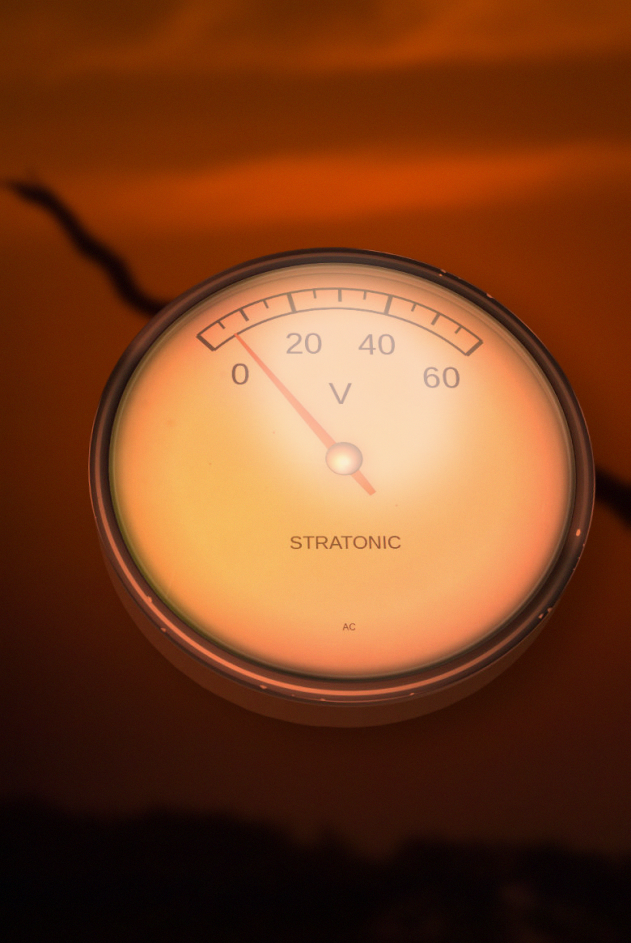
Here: 5V
